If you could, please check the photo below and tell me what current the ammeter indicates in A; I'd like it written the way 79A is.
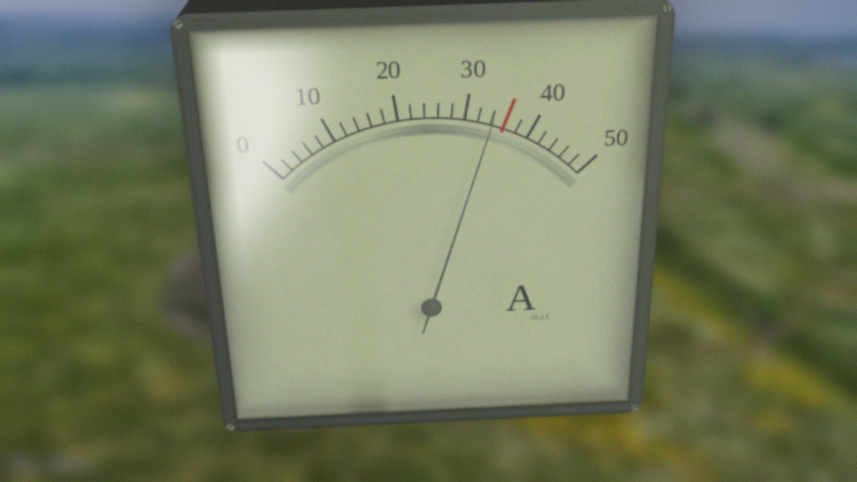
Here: 34A
